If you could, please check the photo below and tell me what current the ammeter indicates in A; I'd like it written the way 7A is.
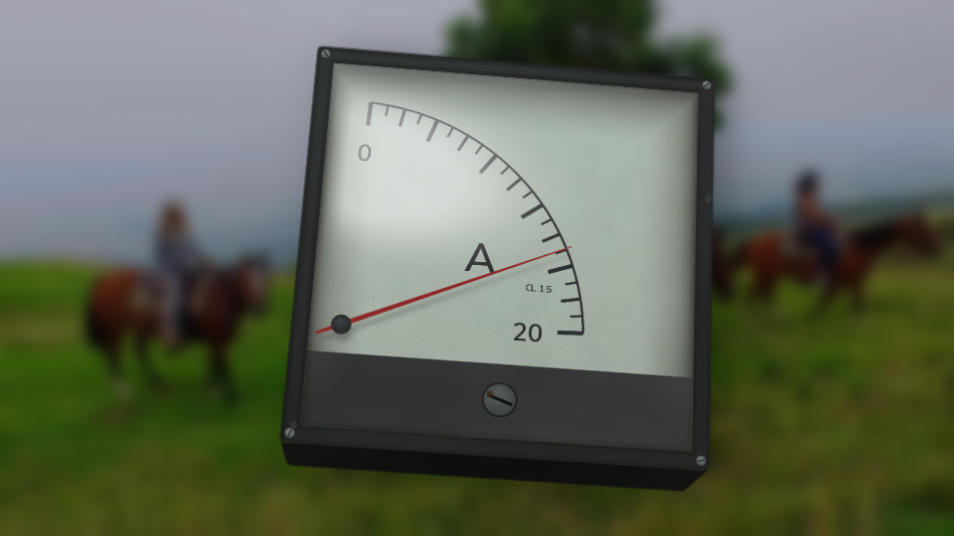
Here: 15A
